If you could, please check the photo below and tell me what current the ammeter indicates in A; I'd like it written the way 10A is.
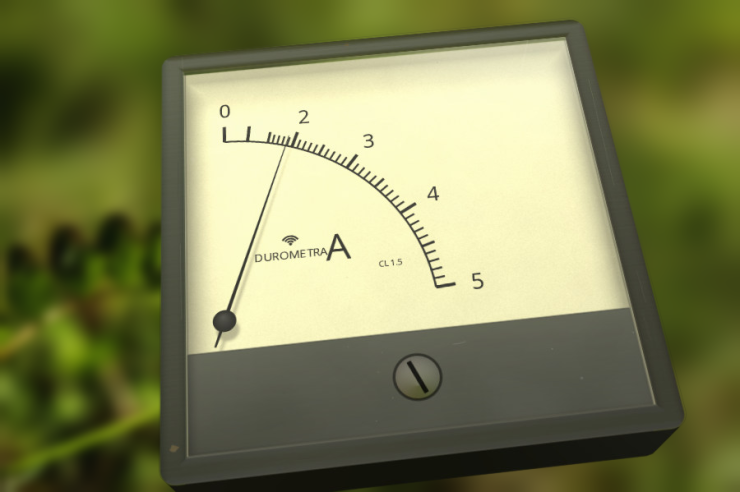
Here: 1.9A
